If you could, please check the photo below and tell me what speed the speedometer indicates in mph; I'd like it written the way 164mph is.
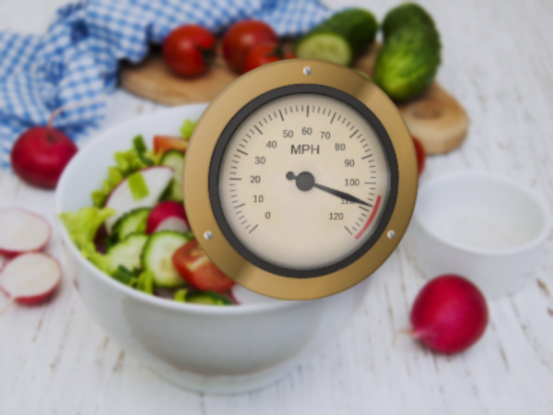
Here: 108mph
